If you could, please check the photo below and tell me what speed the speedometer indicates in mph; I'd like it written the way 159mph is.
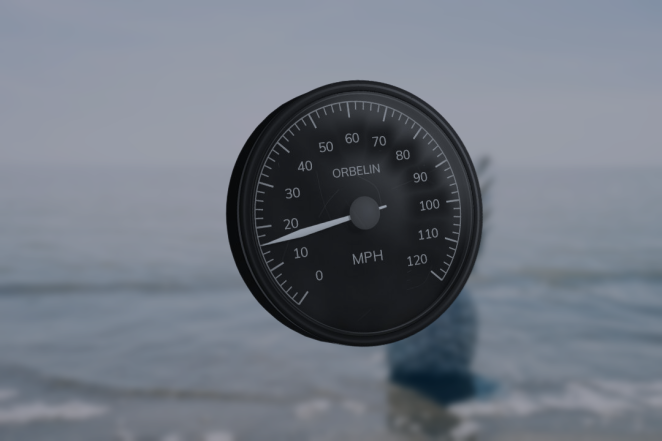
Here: 16mph
